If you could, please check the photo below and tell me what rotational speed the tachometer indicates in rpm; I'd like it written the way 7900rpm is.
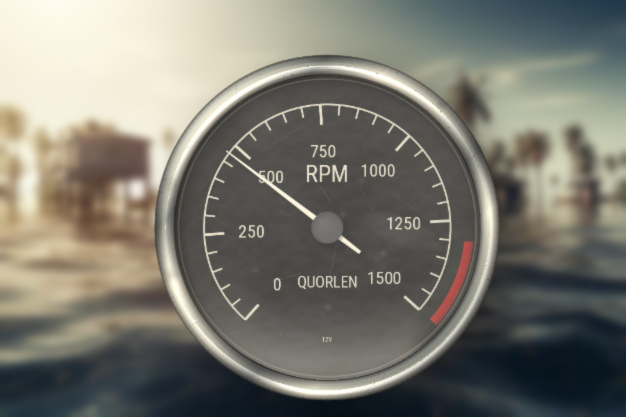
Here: 475rpm
